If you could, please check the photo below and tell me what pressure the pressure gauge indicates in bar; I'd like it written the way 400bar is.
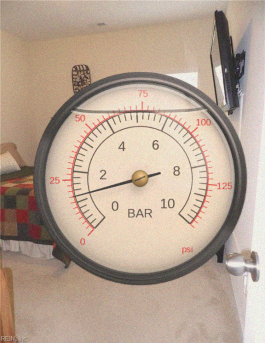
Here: 1.2bar
